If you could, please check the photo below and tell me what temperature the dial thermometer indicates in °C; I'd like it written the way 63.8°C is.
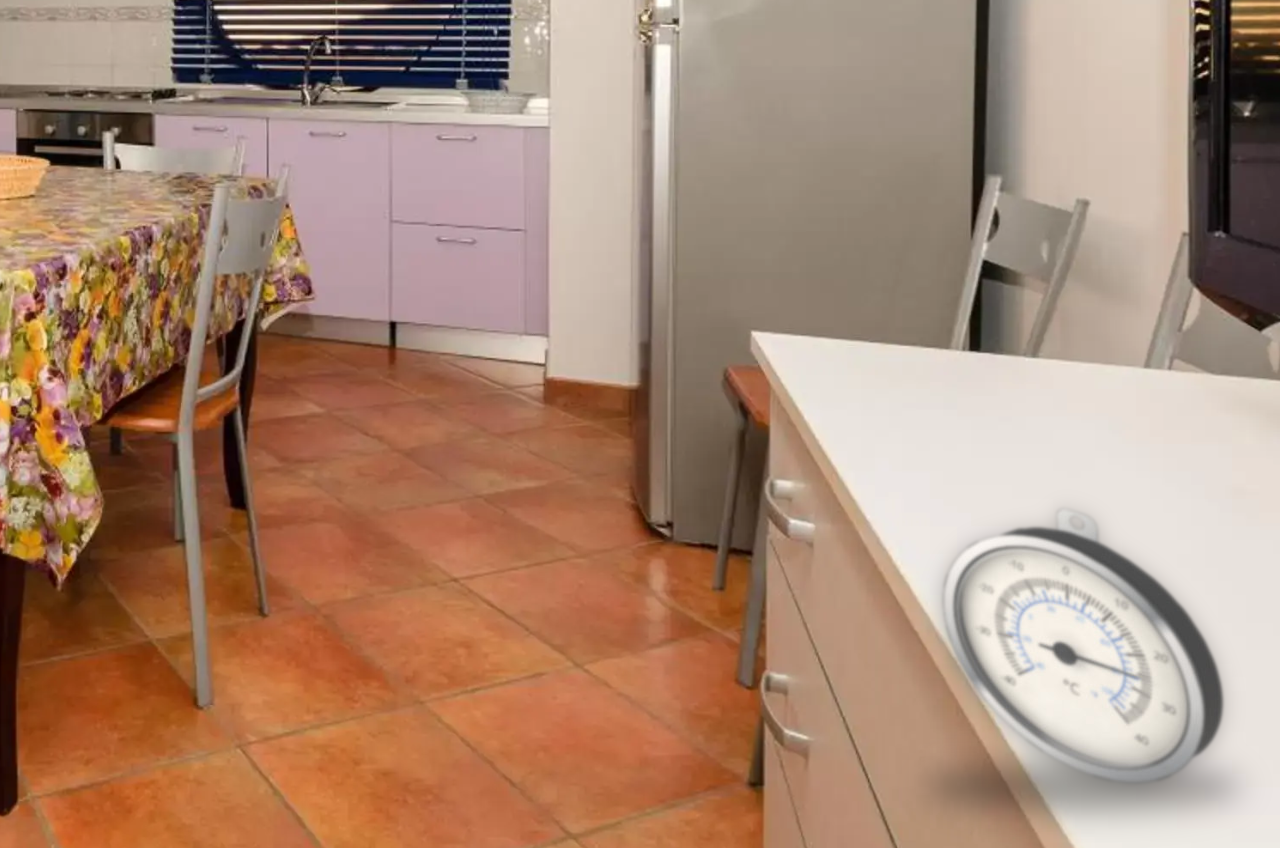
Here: 25°C
